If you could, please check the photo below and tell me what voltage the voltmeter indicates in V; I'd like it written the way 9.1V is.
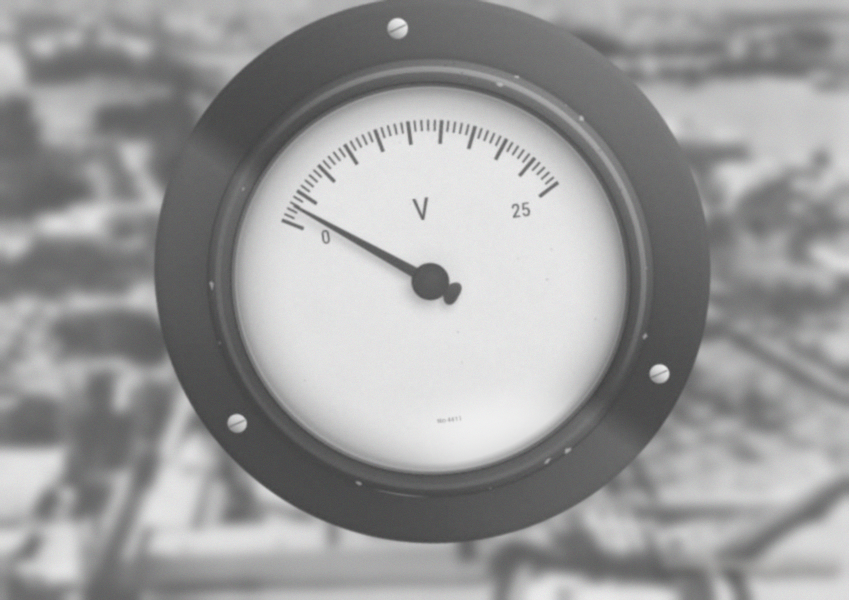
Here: 1.5V
